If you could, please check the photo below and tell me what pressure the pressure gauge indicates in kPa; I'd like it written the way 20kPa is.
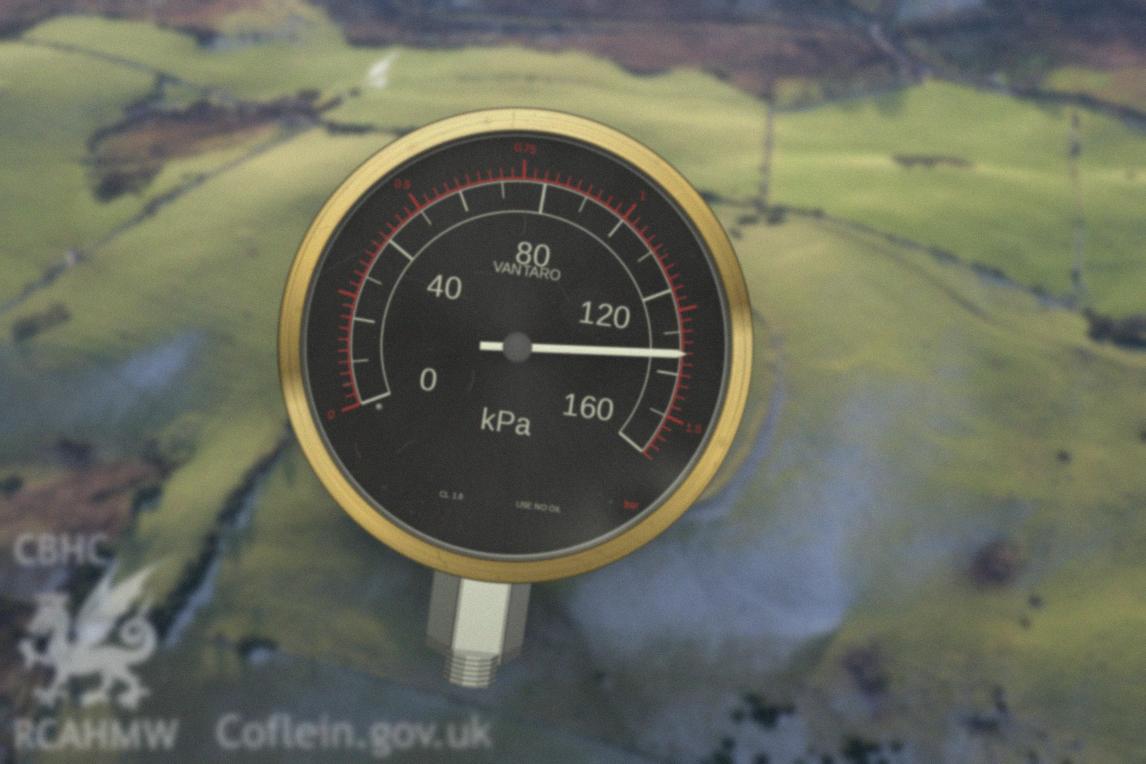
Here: 135kPa
